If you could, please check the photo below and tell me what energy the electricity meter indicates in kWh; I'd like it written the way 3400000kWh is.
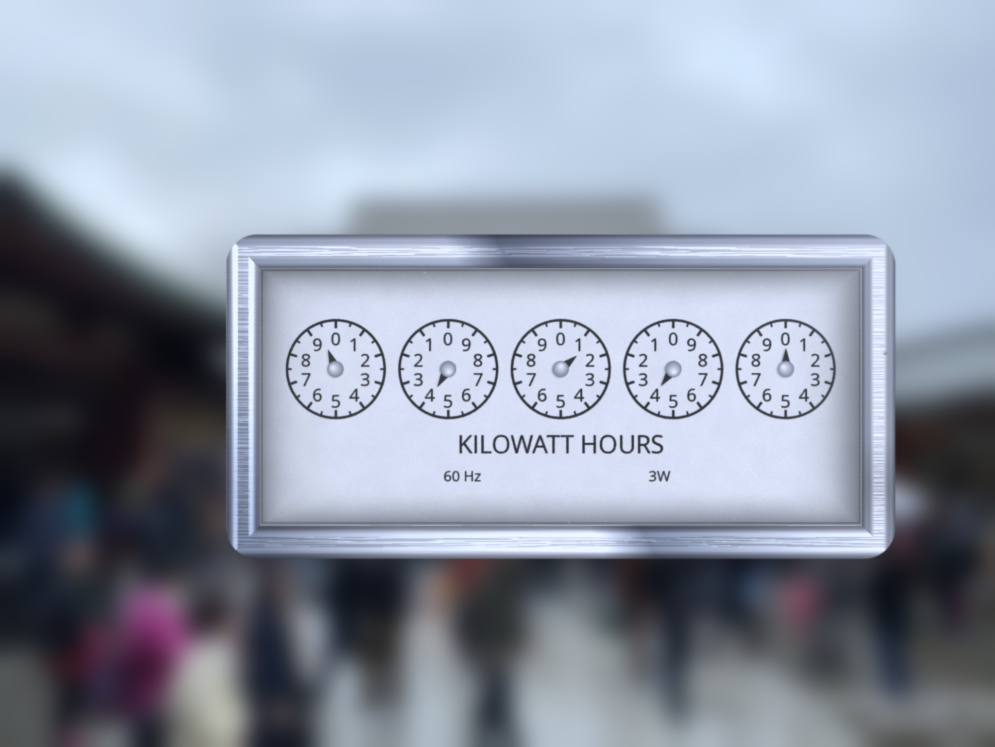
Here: 94140kWh
